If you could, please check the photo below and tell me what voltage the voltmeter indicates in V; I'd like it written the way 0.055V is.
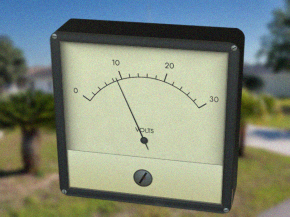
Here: 9V
